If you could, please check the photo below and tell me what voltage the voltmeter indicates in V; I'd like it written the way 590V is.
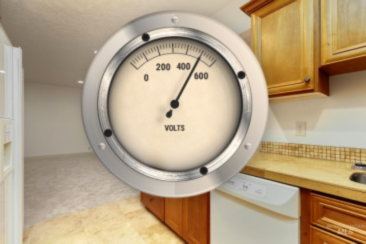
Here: 500V
